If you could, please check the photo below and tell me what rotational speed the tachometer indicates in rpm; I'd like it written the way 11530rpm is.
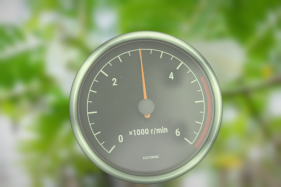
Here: 3000rpm
